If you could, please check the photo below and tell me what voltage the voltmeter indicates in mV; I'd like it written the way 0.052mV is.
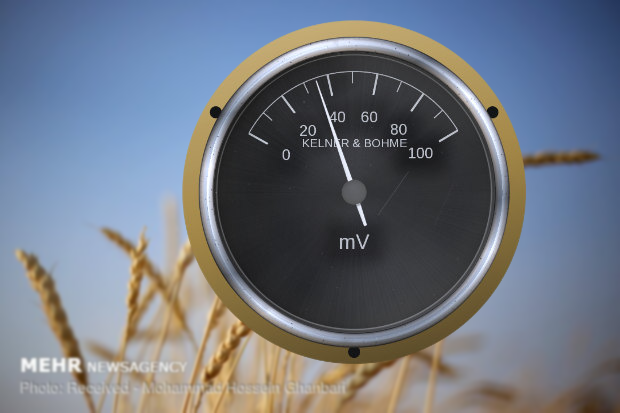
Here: 35mV
